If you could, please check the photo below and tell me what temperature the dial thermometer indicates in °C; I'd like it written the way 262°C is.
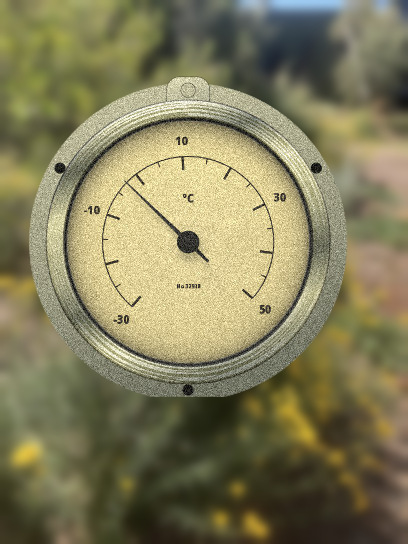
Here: -2.5°C
